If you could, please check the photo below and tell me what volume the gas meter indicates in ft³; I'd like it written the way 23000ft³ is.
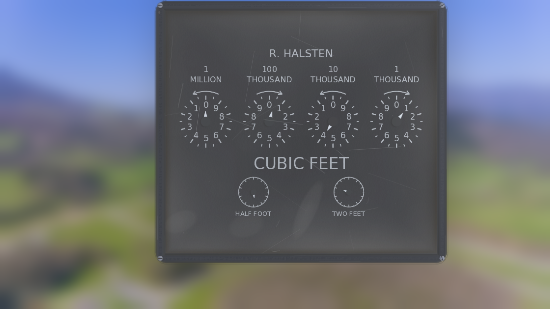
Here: 4100ft³
